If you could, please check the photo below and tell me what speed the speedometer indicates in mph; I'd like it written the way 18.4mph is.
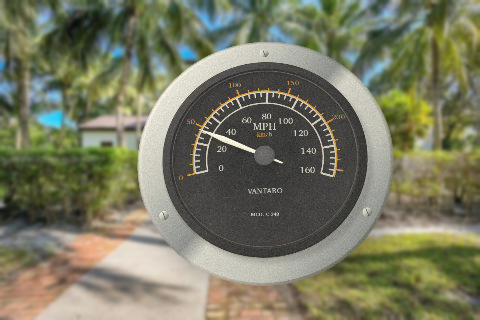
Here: 28mph
